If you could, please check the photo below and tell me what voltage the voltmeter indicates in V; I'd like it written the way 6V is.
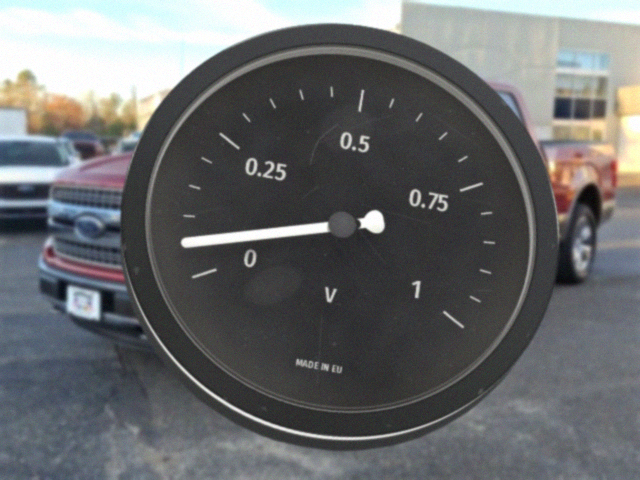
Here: 0.05V
